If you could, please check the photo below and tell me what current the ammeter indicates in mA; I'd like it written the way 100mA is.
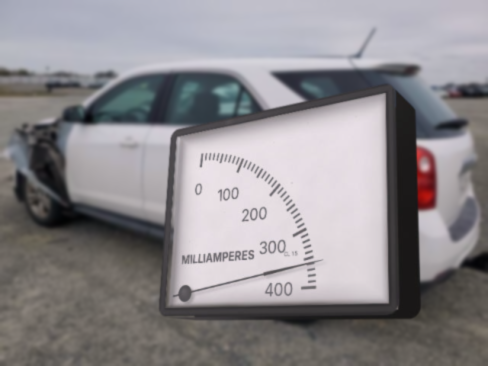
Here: 360mA
